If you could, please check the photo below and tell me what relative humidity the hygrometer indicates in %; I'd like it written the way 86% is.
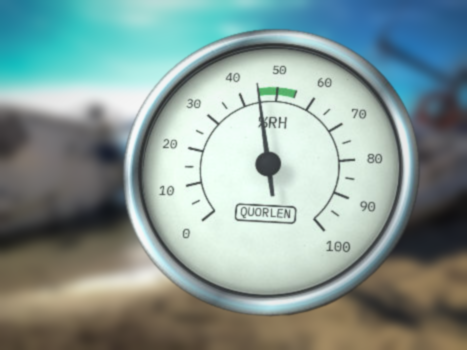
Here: 45%
